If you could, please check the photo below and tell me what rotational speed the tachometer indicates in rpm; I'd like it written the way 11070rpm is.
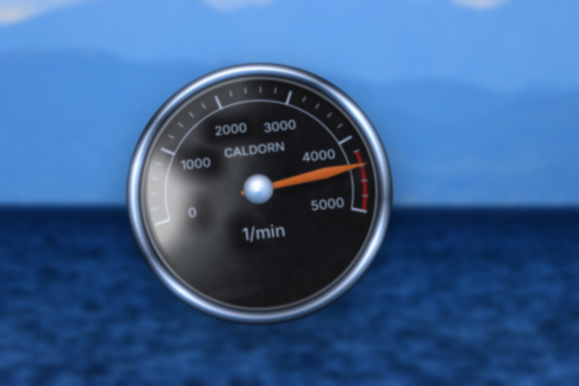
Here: 4400rpm
